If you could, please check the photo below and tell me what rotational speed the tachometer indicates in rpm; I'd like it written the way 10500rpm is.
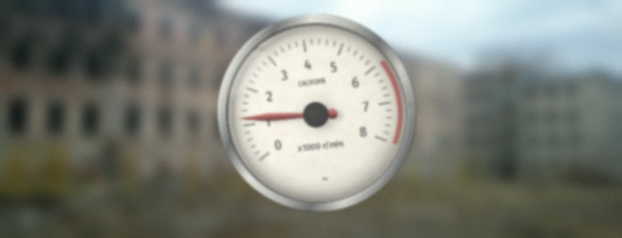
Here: 1200rpm
